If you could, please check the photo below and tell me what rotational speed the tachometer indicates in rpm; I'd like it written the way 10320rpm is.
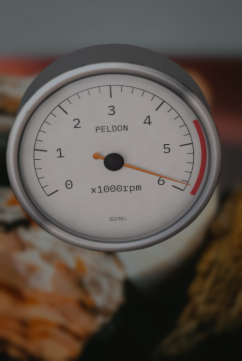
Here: 5800rpm
